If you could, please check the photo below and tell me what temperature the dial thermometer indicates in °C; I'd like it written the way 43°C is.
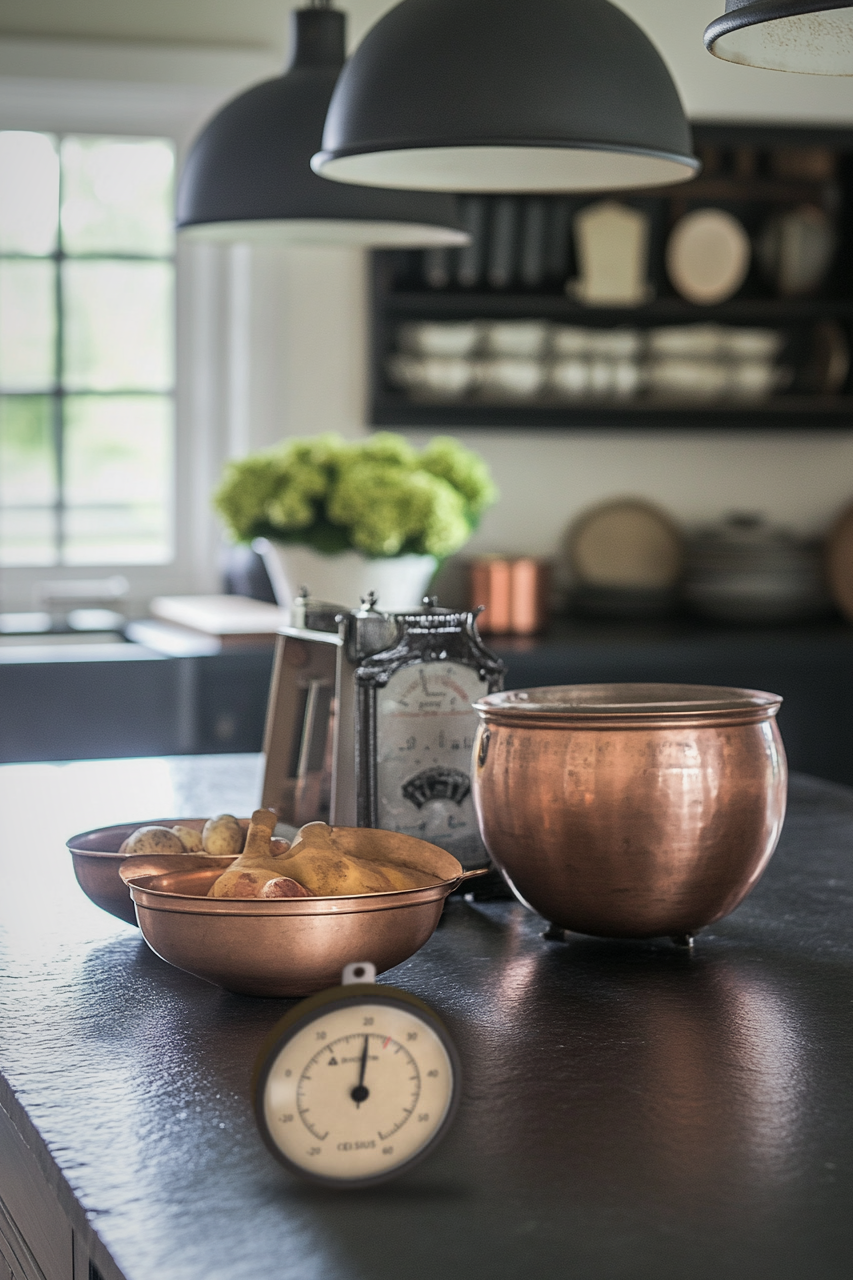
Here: 20°C
